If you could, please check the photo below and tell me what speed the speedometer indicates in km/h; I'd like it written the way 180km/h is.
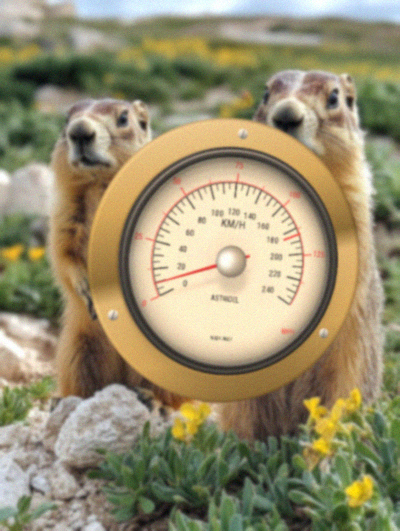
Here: 10km/h
